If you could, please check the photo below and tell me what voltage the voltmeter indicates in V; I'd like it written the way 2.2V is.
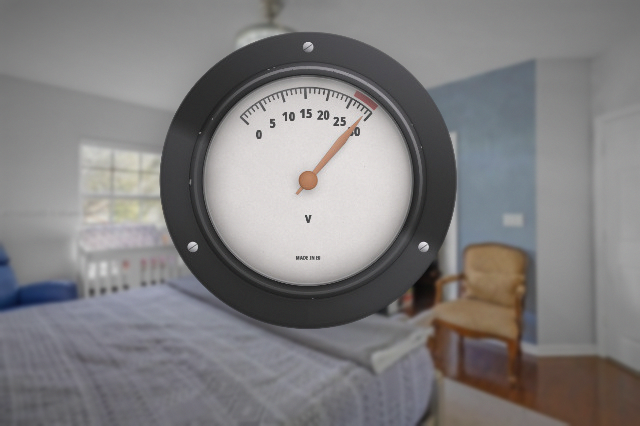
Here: 29V
